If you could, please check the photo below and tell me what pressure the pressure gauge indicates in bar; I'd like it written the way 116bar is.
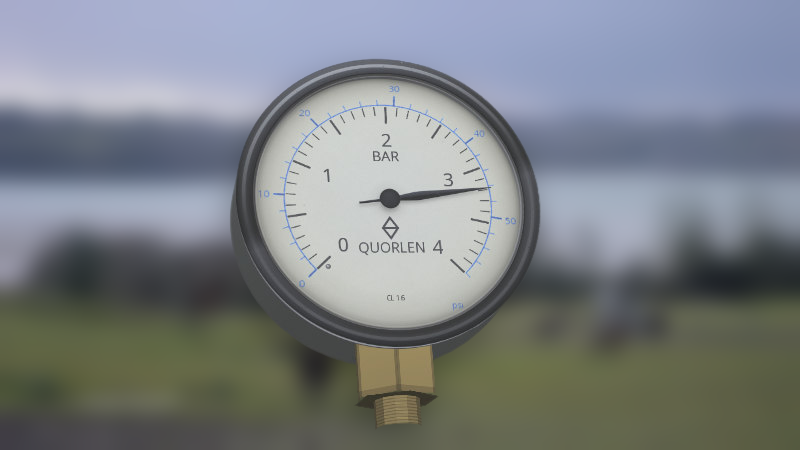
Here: 3.2bar
